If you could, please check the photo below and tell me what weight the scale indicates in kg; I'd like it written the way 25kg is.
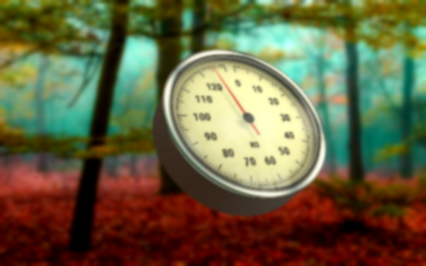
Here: 125kg
